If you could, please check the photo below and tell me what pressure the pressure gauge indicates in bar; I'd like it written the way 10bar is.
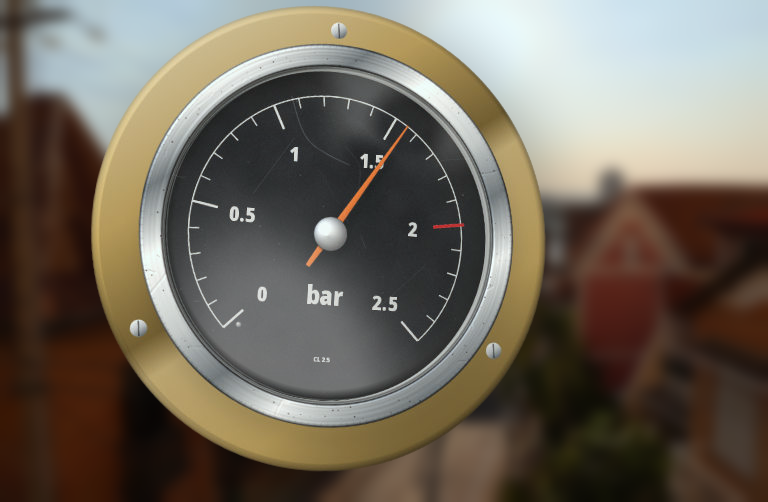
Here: 1.55bar
